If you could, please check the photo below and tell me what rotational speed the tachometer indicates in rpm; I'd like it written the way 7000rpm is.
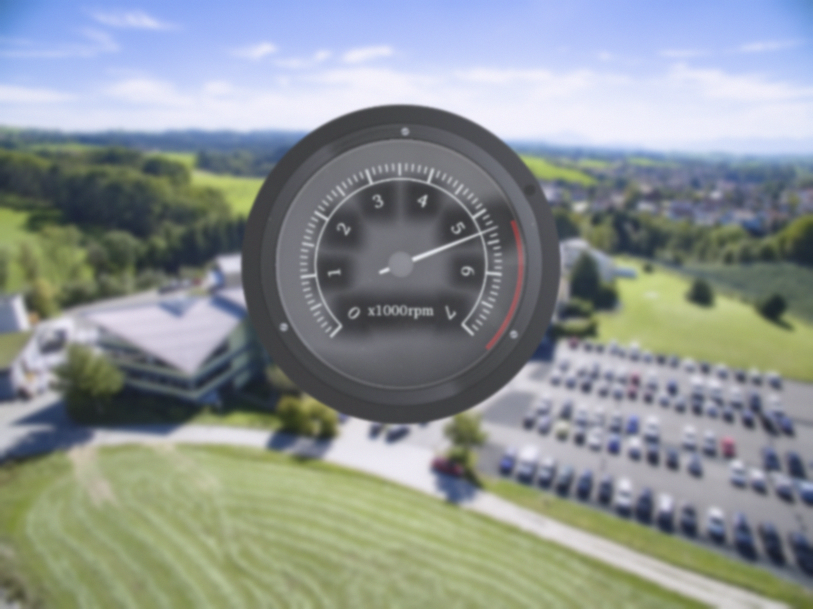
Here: 5300rpm
